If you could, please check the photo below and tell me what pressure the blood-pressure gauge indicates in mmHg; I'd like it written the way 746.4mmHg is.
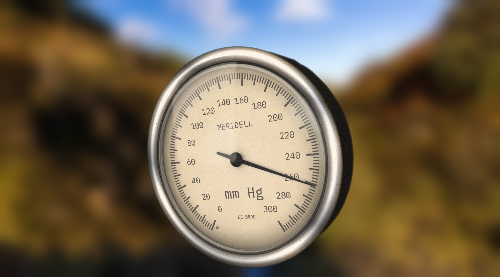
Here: 260mmHg
